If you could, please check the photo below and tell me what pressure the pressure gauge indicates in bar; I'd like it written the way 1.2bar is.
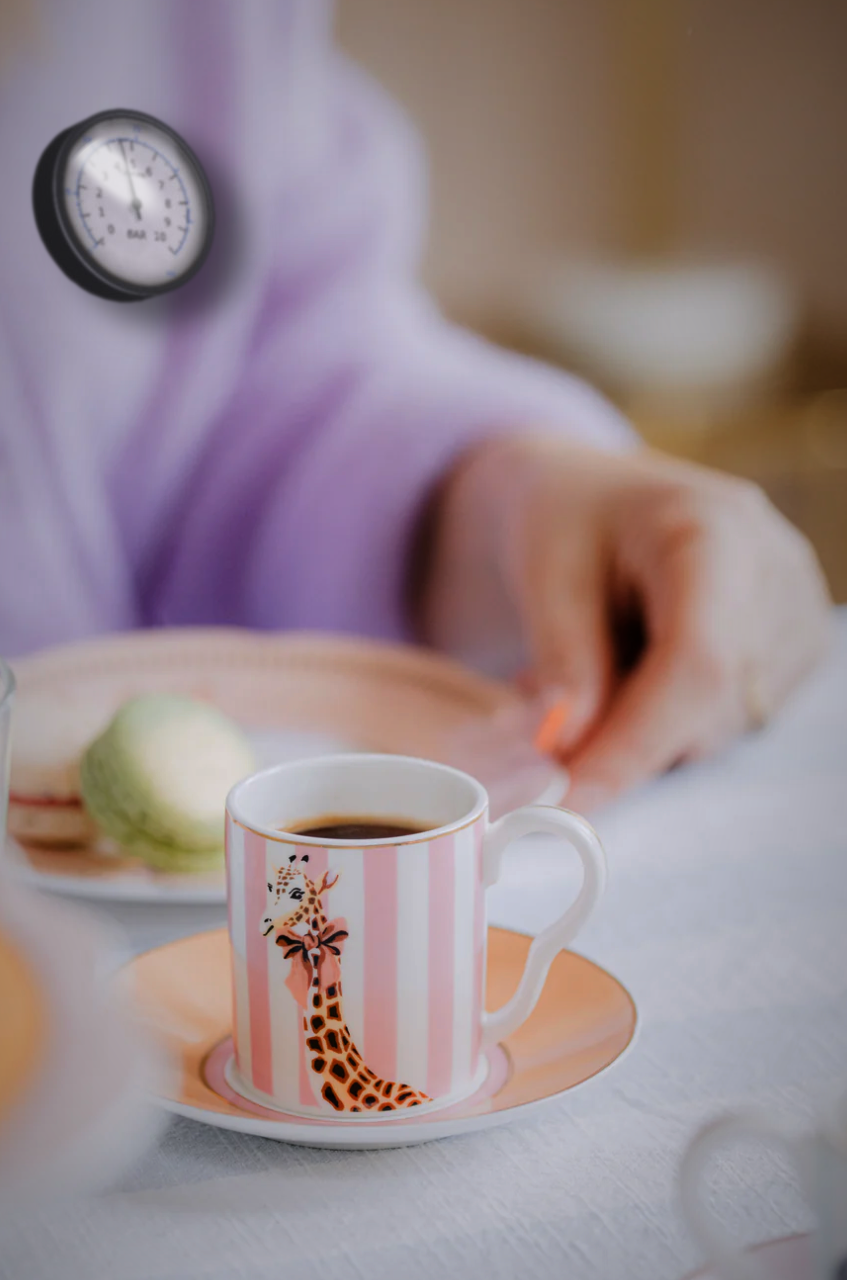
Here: 4.5bar
